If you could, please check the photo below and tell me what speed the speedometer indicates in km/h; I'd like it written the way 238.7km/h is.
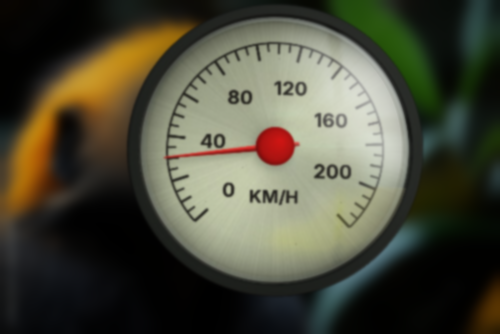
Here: 30km/h
